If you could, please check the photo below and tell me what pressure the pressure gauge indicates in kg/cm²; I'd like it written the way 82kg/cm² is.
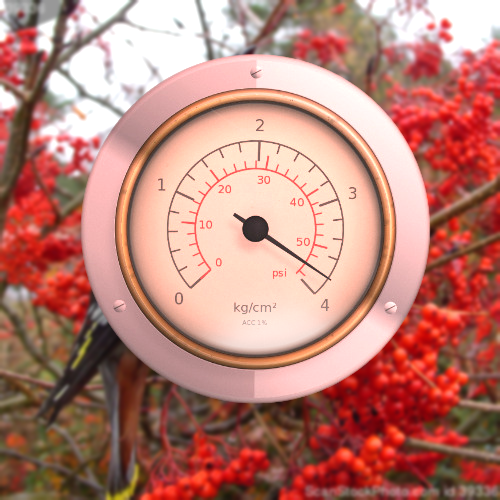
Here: 3.8kg/cm²
